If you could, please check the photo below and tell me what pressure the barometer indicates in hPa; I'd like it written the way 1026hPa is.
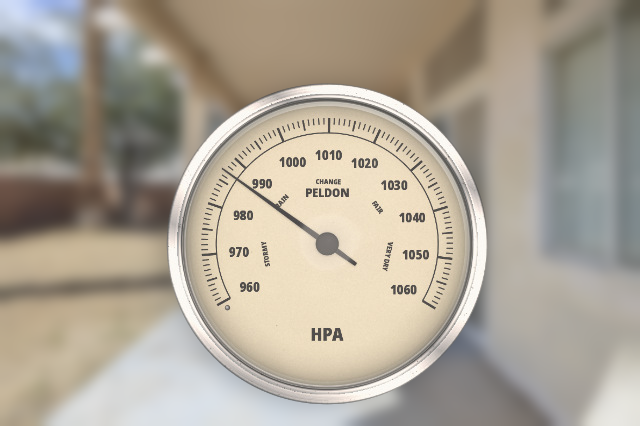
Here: 987hPa
